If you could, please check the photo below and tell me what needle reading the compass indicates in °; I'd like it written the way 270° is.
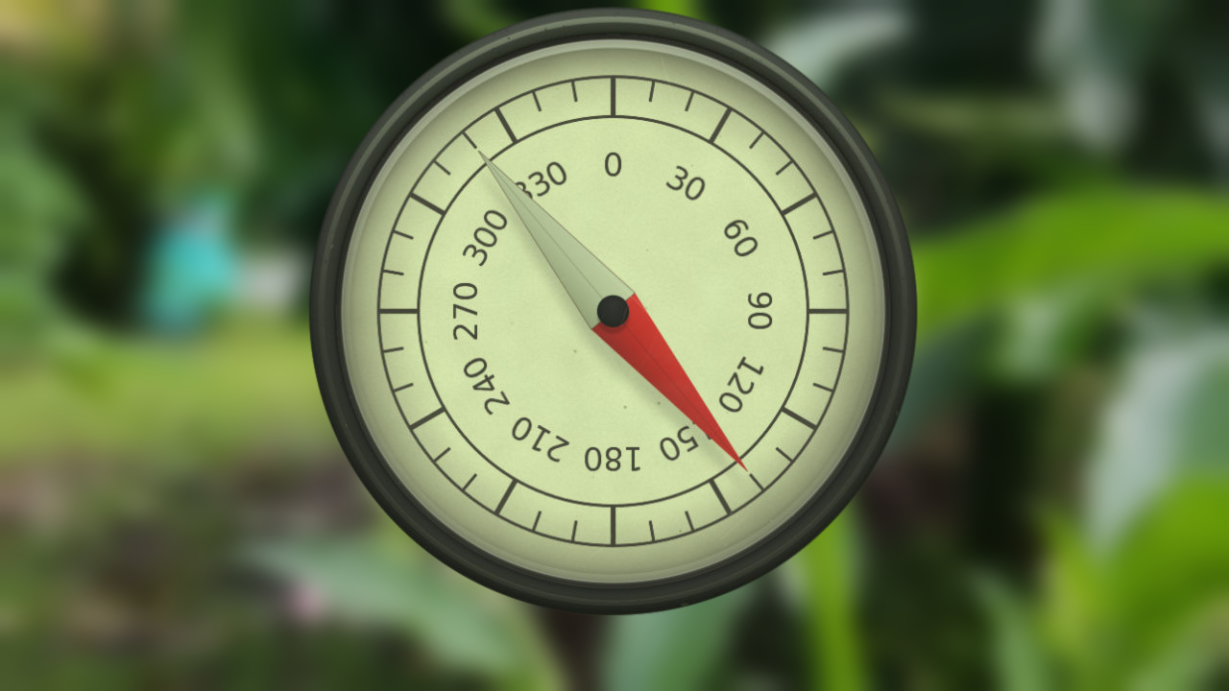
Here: 140°
